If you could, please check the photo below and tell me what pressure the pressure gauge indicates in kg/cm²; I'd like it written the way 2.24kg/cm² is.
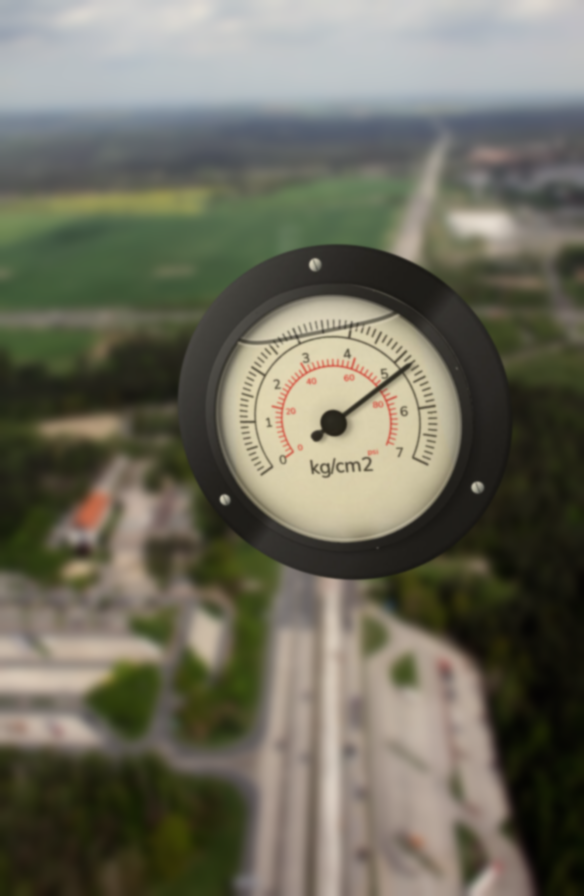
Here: 5.2kg/cm²
